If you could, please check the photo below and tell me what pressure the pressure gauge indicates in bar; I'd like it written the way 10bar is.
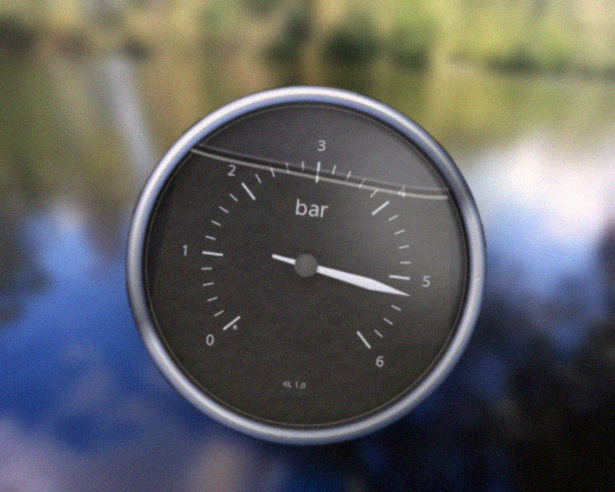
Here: 5.2bar
